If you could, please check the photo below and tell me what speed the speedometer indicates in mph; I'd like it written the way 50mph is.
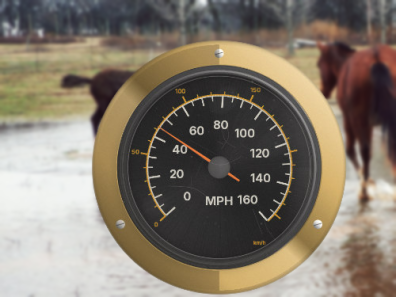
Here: 45mph
